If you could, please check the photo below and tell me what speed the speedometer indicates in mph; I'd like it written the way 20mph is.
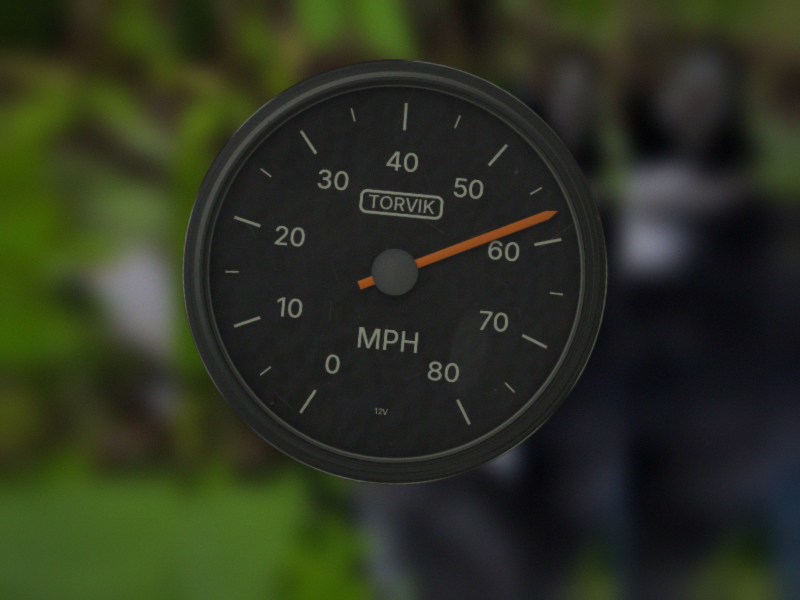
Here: 57.5mph
